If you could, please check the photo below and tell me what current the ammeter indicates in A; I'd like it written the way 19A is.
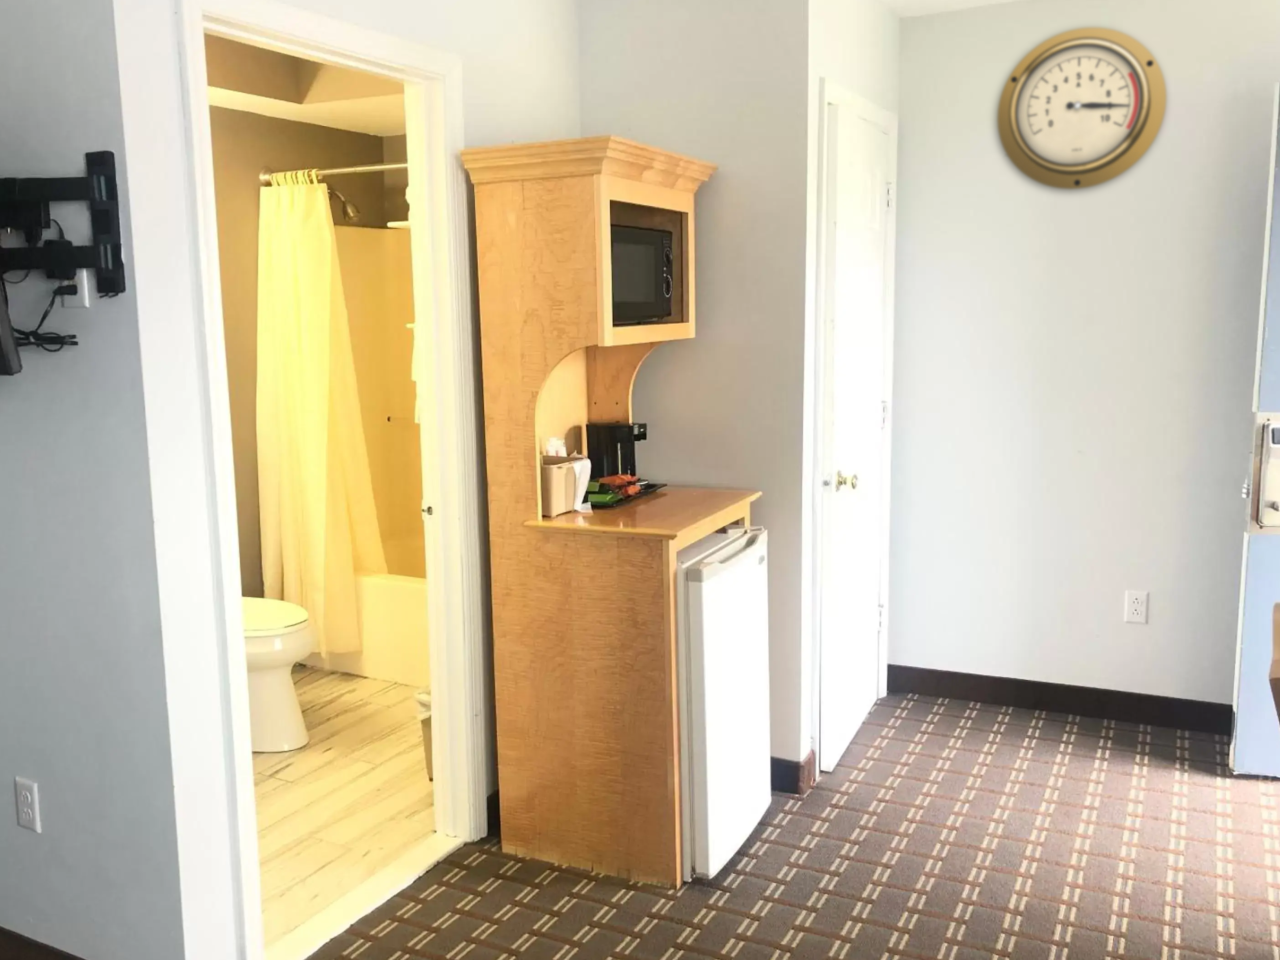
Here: 9A
